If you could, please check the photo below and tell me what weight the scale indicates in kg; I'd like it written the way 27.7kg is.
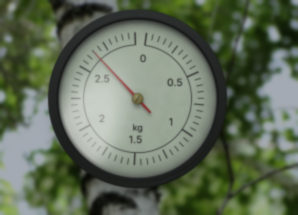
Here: 2.65kg
